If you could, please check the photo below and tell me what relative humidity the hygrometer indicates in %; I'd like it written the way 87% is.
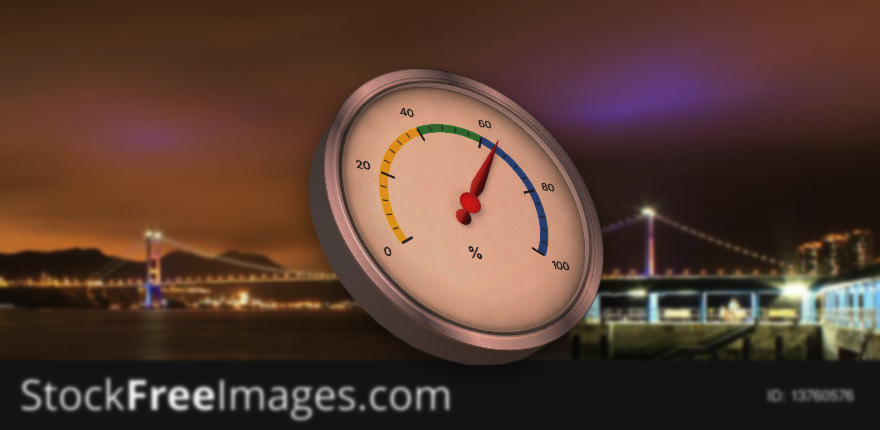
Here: 64%
